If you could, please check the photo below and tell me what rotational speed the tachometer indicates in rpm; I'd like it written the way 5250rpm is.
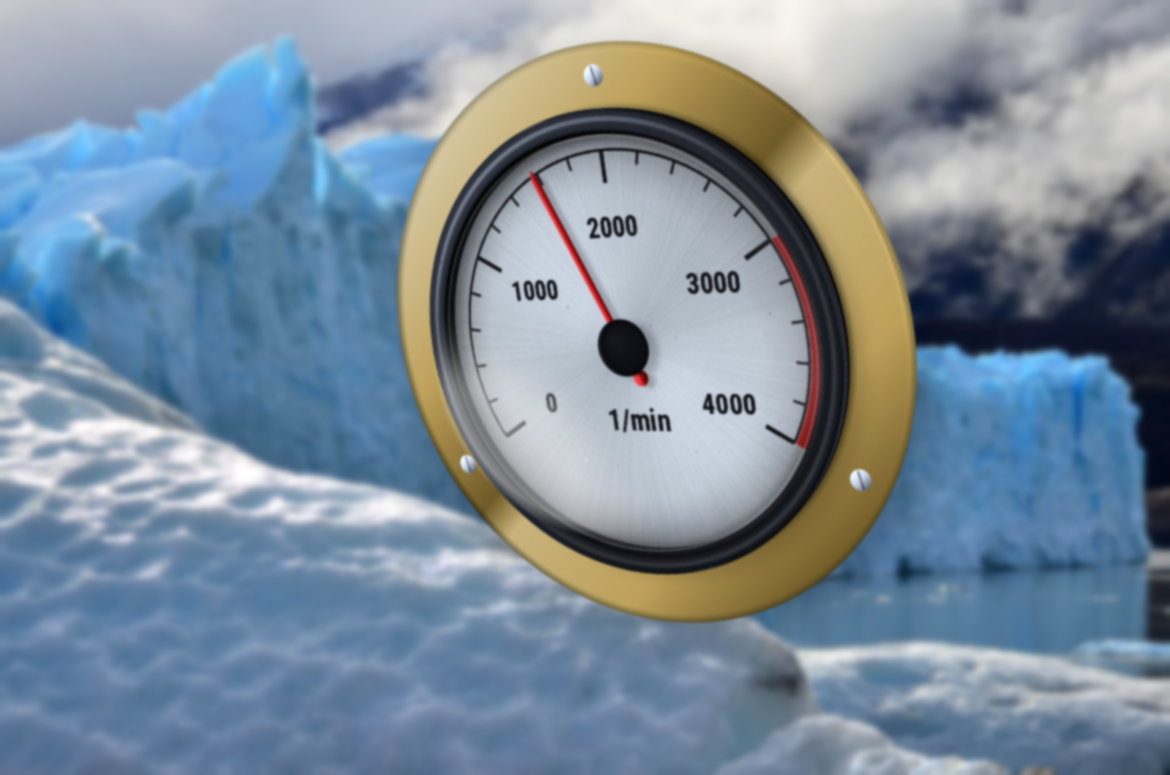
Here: 1600rpm
